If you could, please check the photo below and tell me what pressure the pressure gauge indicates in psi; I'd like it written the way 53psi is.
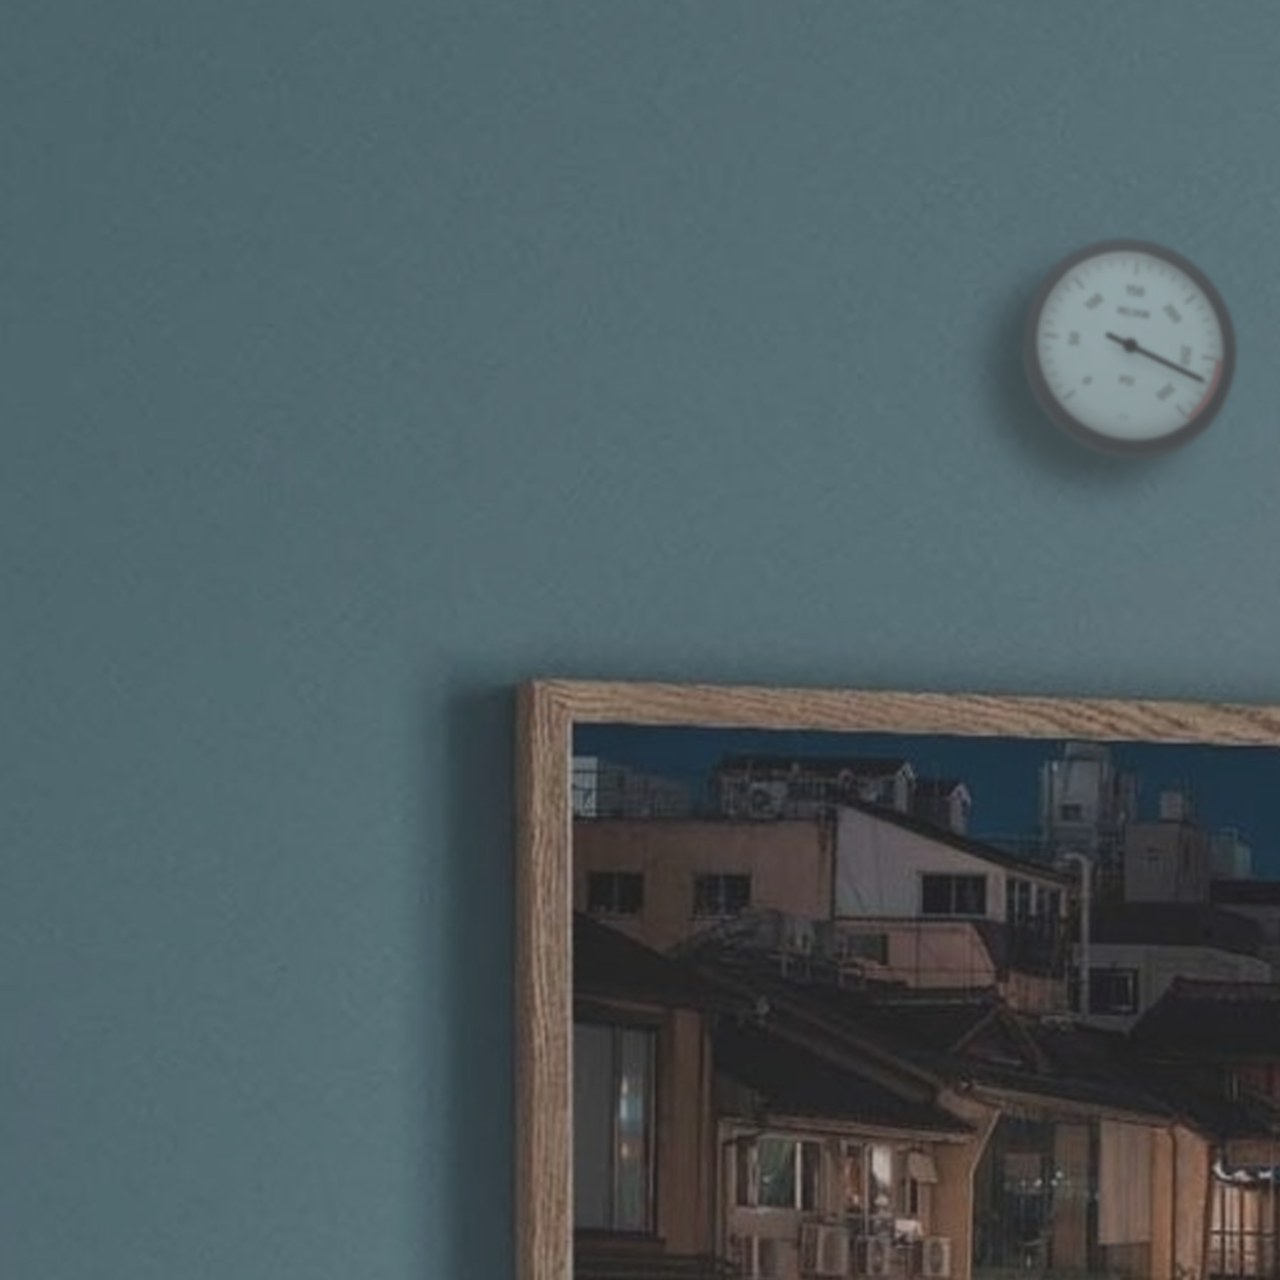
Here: 270psi
